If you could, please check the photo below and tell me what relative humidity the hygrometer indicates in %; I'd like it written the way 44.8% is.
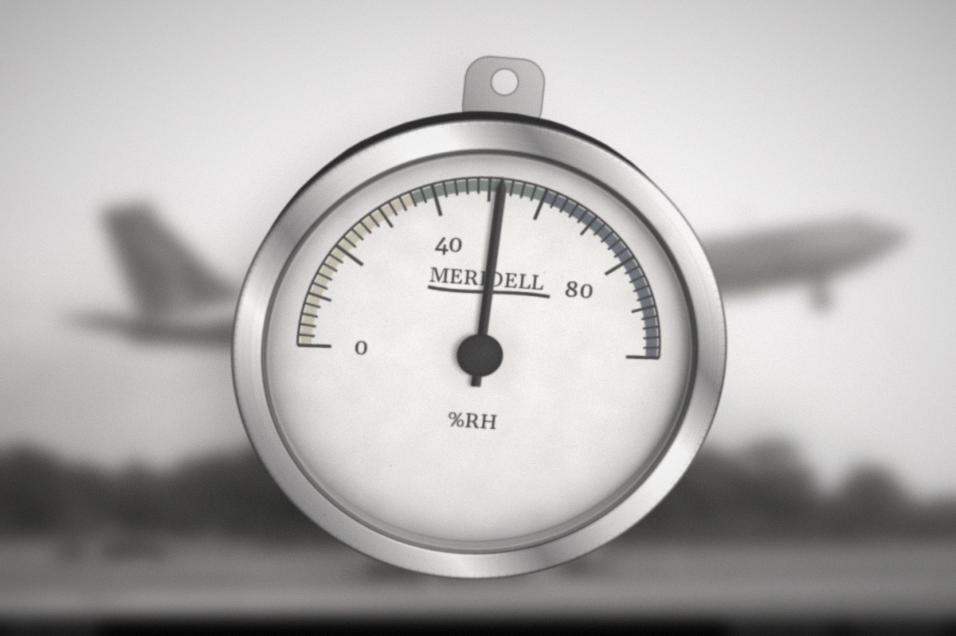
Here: 52%
